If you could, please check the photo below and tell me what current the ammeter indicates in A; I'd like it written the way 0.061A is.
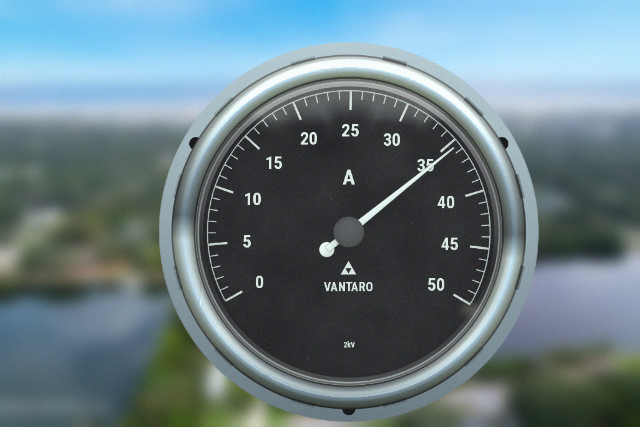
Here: 35.5A
